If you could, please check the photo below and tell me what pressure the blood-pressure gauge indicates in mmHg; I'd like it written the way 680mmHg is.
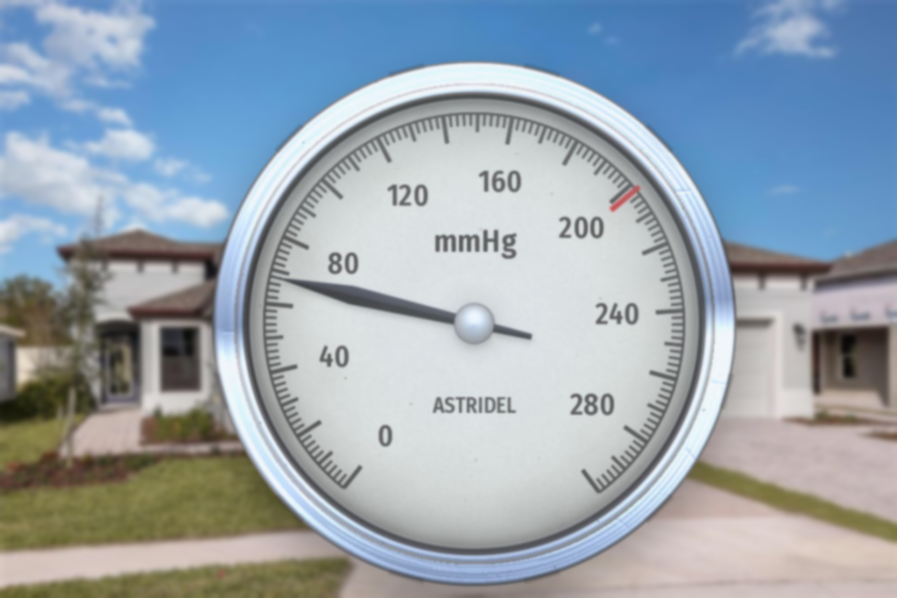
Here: 68mmHg
